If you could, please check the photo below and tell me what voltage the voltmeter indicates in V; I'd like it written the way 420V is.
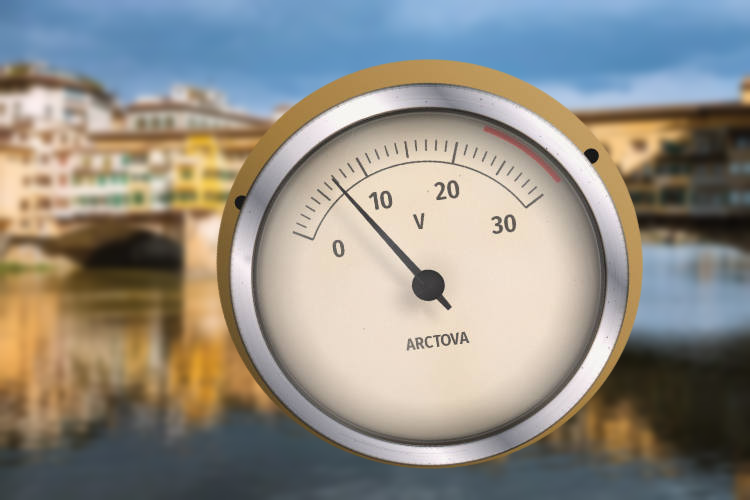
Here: 7V
